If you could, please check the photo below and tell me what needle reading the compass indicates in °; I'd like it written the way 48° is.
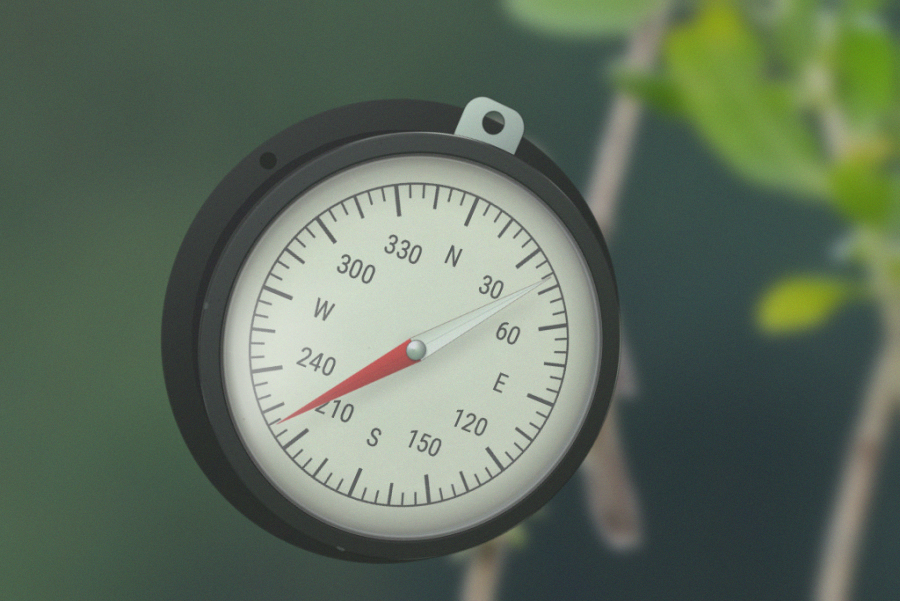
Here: 220°
